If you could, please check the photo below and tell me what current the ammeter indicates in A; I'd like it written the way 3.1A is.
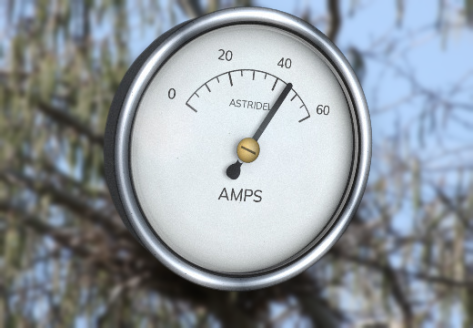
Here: 45A
